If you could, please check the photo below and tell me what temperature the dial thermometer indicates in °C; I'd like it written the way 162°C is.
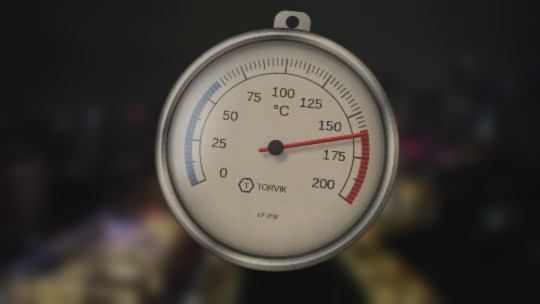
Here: 162.5°C
